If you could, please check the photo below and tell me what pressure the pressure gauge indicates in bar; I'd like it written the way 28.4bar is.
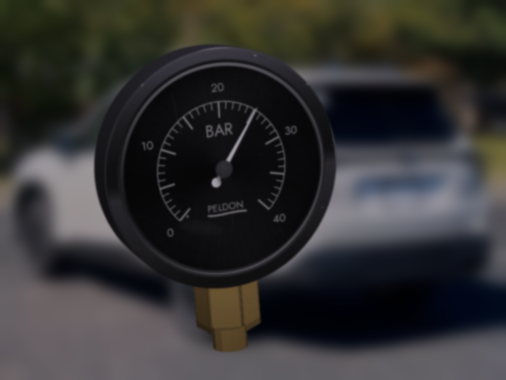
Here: 25bar
